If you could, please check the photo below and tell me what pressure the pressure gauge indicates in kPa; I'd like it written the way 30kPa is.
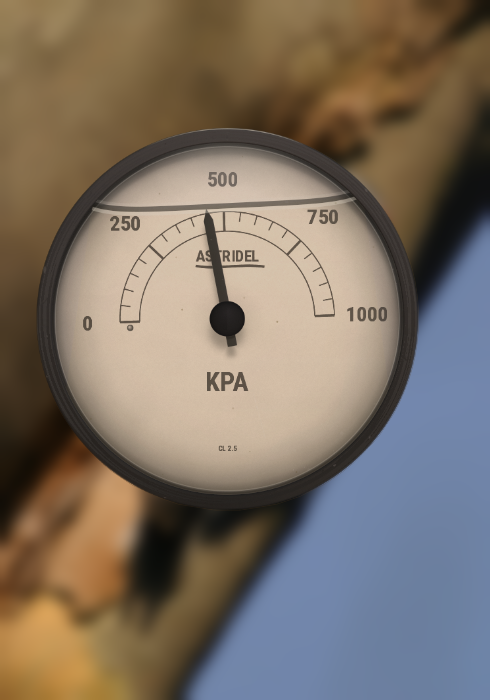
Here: 450kPa
